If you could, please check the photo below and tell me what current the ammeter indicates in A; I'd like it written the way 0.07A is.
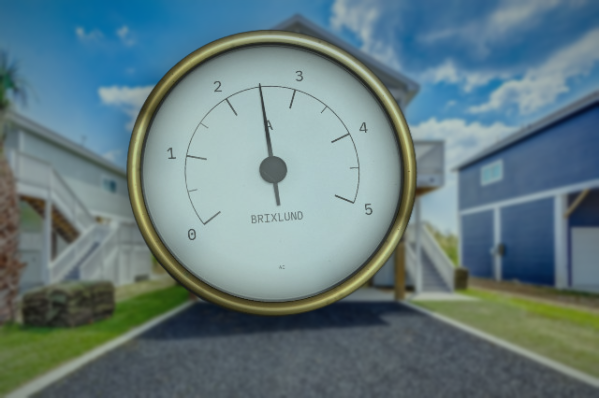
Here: 2.5A
